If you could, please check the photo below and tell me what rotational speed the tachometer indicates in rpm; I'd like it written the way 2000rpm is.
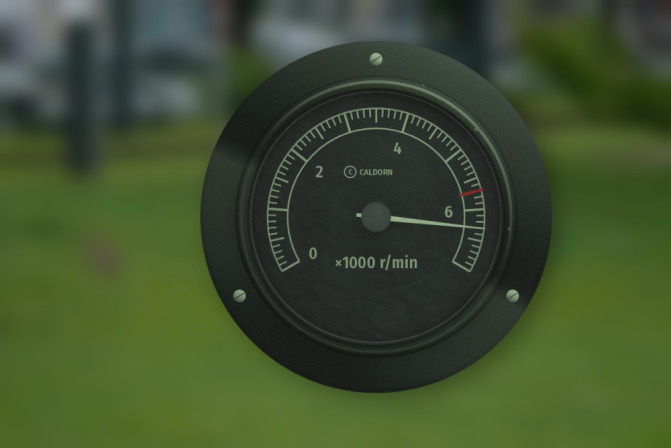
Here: 6300rpm
